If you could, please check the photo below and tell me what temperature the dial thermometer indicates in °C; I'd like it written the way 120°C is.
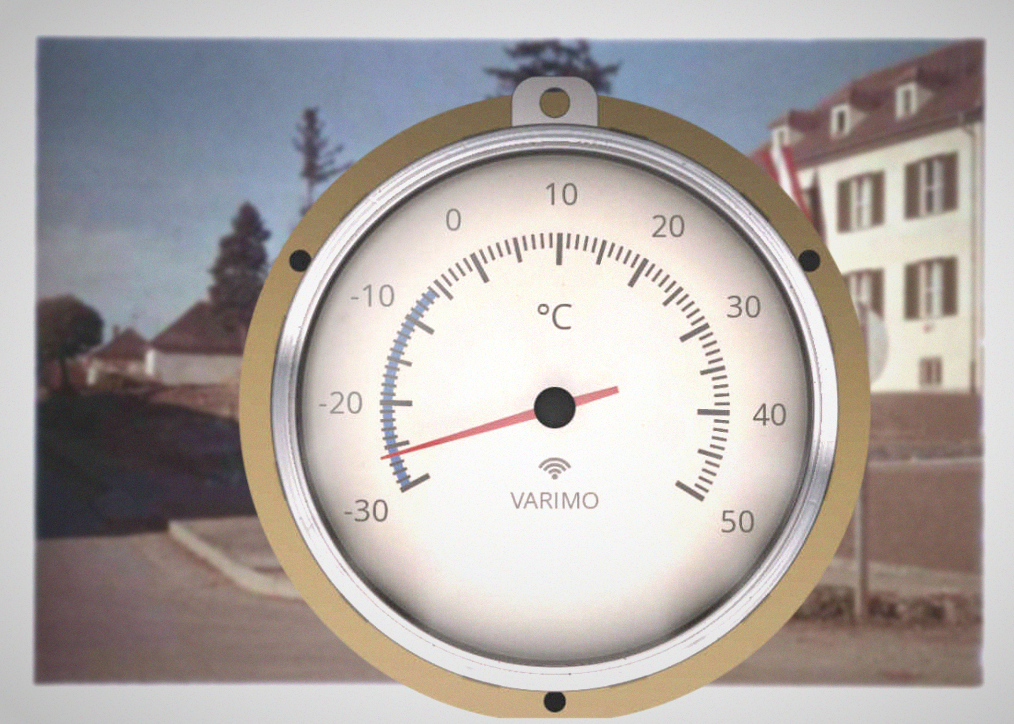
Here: -26°C
